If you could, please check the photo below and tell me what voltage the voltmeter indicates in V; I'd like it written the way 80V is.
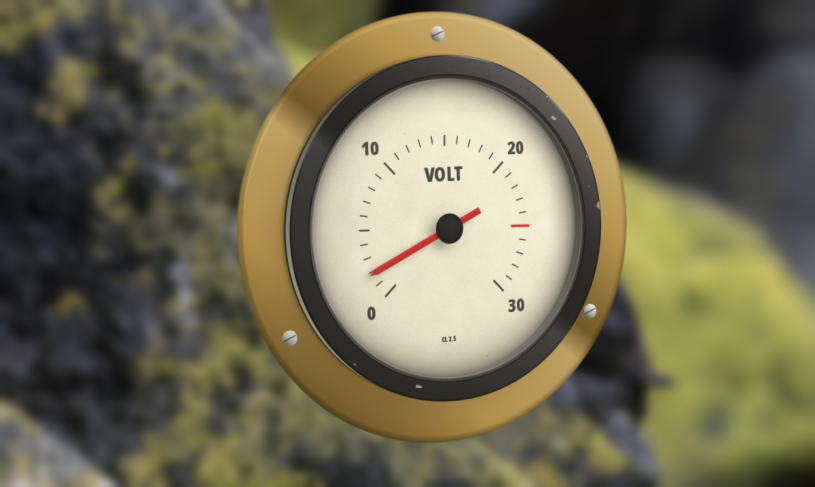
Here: 2V
